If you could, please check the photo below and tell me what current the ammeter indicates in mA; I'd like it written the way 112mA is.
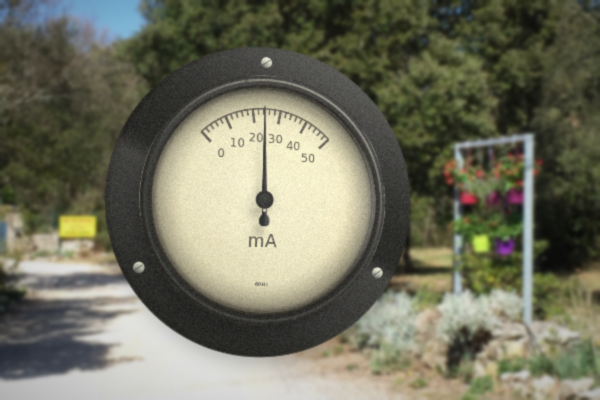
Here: 24mA
